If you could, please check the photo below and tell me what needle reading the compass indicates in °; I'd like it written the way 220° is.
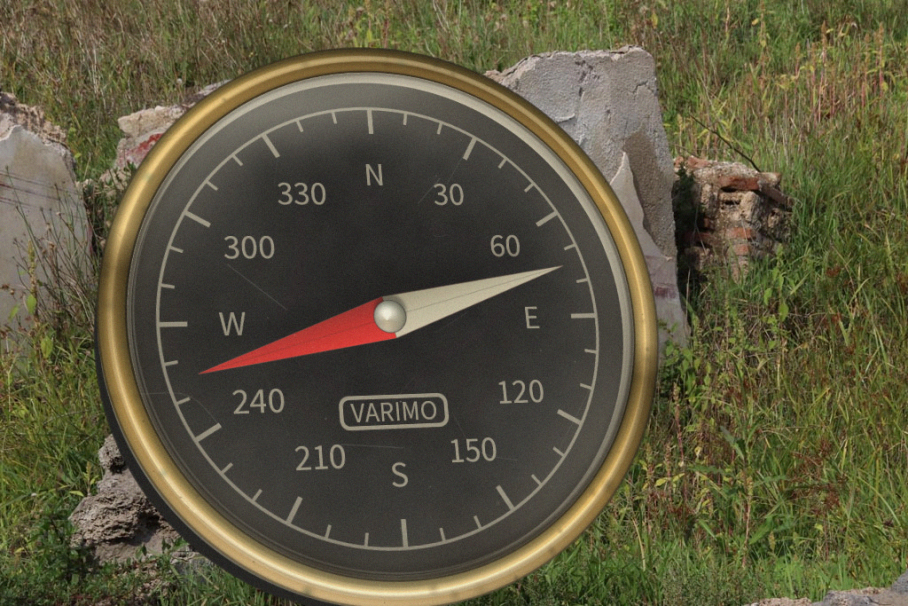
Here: 255°
